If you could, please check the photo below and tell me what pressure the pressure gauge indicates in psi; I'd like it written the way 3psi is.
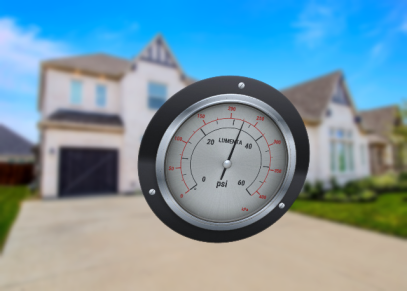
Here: 32.5psi
